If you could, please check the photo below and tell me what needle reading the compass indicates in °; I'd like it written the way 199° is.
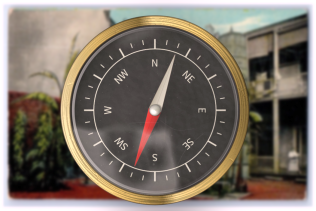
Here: 200°
